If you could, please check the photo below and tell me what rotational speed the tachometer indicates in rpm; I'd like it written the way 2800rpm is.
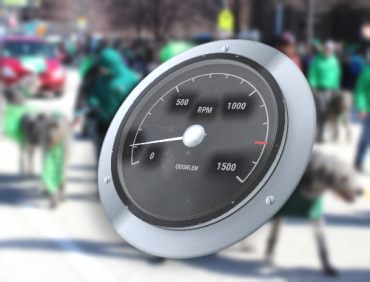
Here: 100rpm
